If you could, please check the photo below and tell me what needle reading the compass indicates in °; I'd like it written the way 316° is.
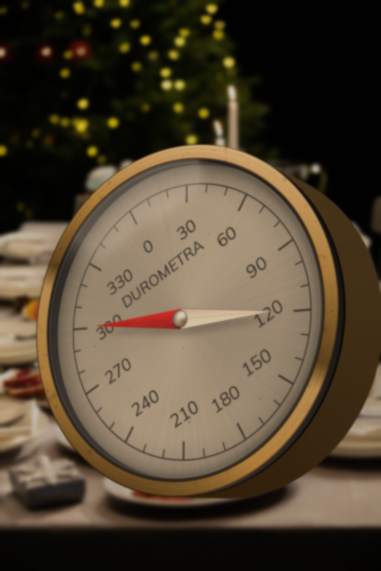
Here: 300°
